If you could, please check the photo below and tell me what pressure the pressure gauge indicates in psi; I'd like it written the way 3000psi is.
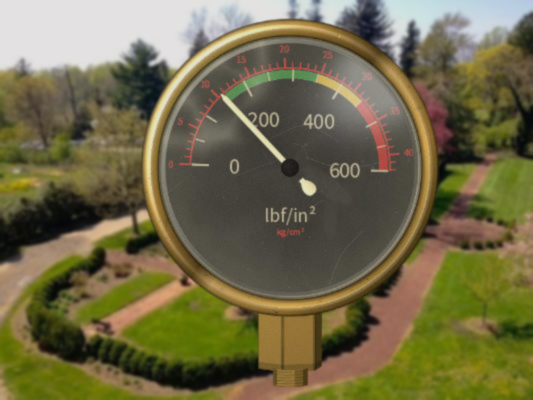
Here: 150psi
